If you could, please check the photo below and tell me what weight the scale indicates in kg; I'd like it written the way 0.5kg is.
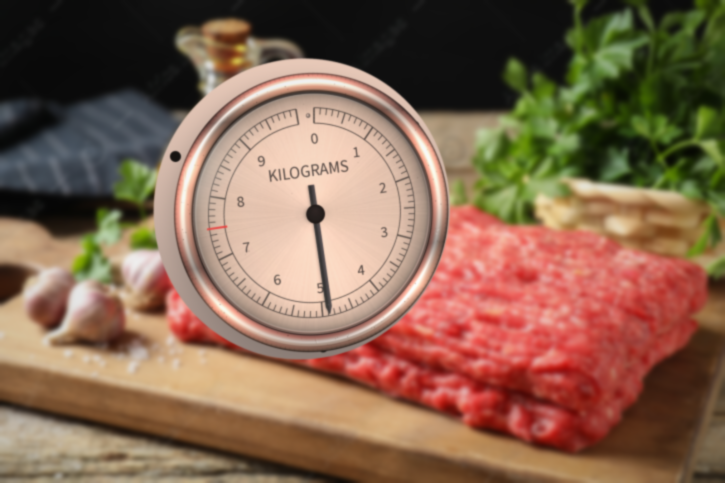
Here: 4.9kg
